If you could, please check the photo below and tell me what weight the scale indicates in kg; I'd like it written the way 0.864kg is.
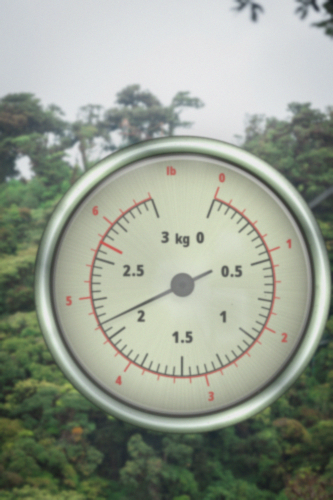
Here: 2.1kg
